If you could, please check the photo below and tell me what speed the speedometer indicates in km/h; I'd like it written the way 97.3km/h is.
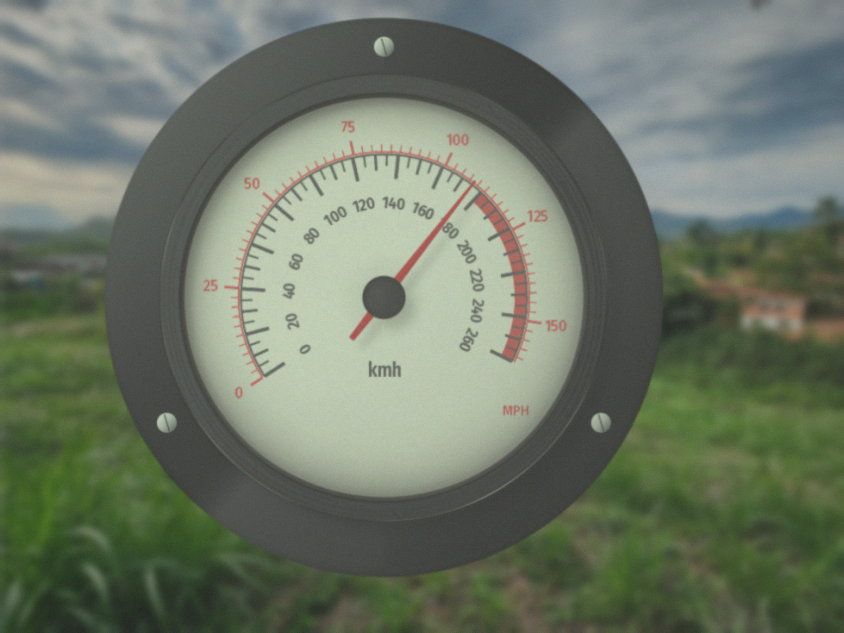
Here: 175km/h
